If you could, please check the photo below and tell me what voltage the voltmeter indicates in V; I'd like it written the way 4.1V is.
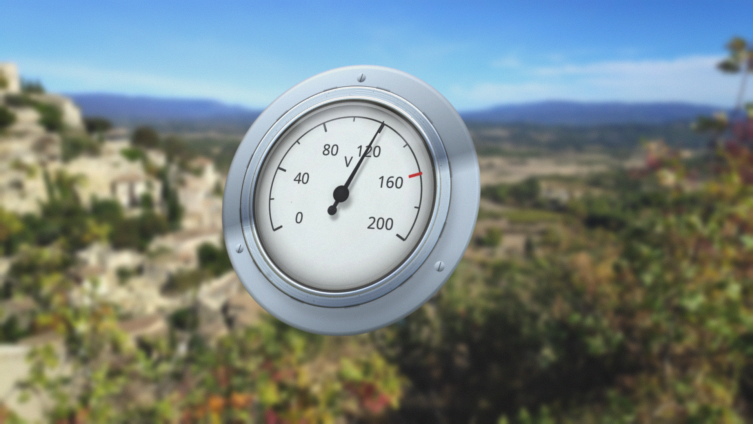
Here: 120V
